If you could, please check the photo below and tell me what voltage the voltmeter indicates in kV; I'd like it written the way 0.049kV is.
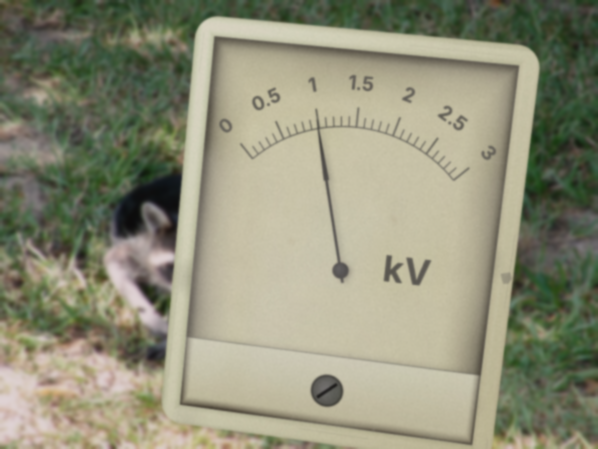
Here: 1kV
